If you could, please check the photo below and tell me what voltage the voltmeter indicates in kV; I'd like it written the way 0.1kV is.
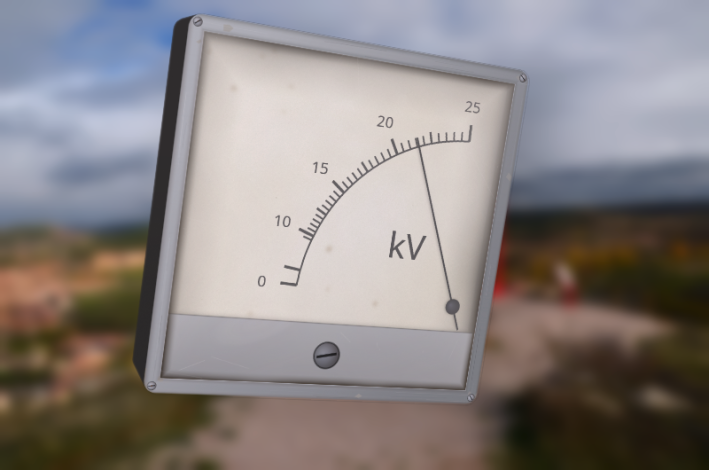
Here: 21.5kV
